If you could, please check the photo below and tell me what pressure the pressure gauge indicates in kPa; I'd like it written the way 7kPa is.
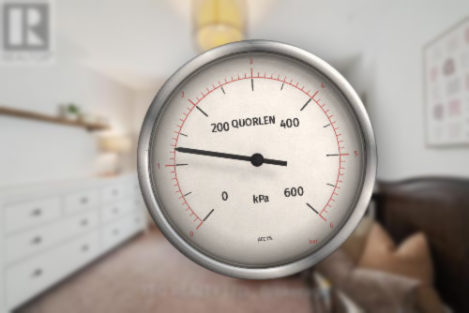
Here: 125kPa
